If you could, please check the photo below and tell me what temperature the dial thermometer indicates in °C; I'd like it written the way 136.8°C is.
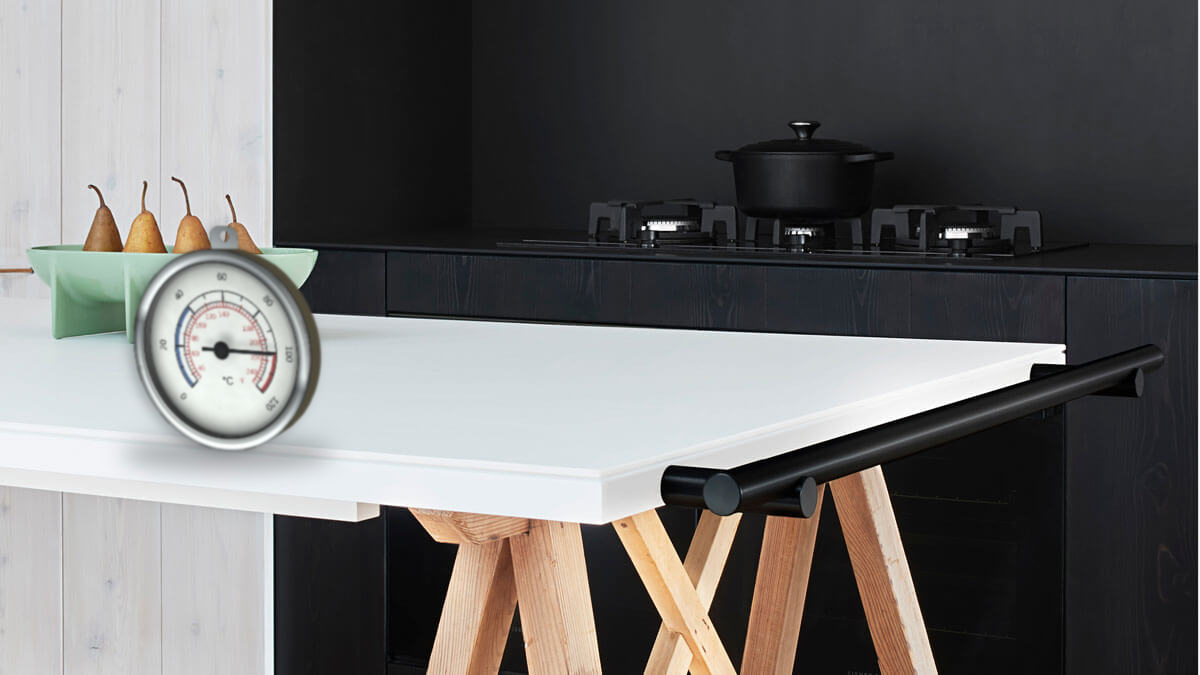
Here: 100°C
